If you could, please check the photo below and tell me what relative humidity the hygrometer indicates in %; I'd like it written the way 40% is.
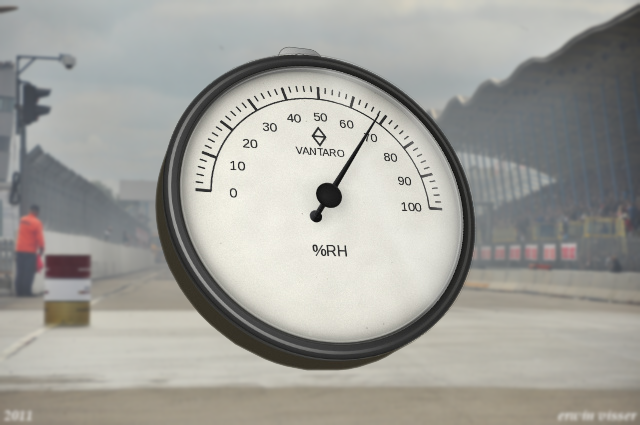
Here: 68%
